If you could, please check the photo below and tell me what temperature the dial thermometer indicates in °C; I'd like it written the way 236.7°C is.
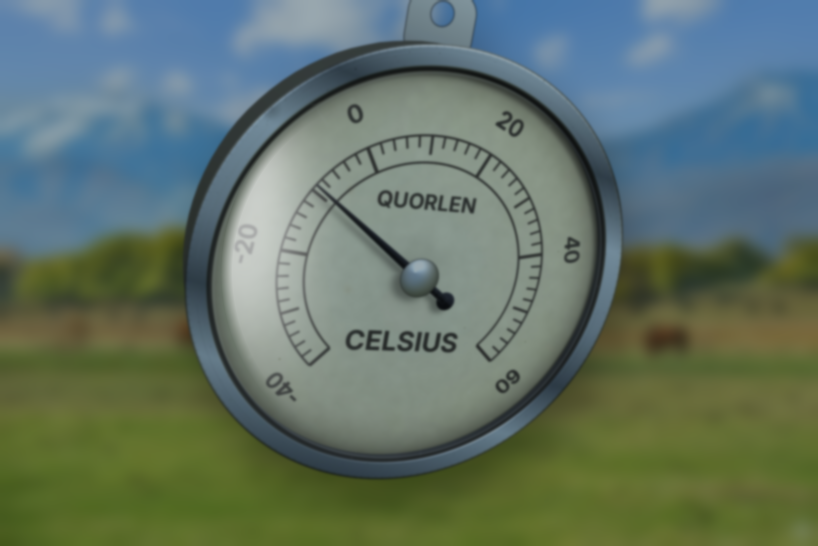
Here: -9°C
